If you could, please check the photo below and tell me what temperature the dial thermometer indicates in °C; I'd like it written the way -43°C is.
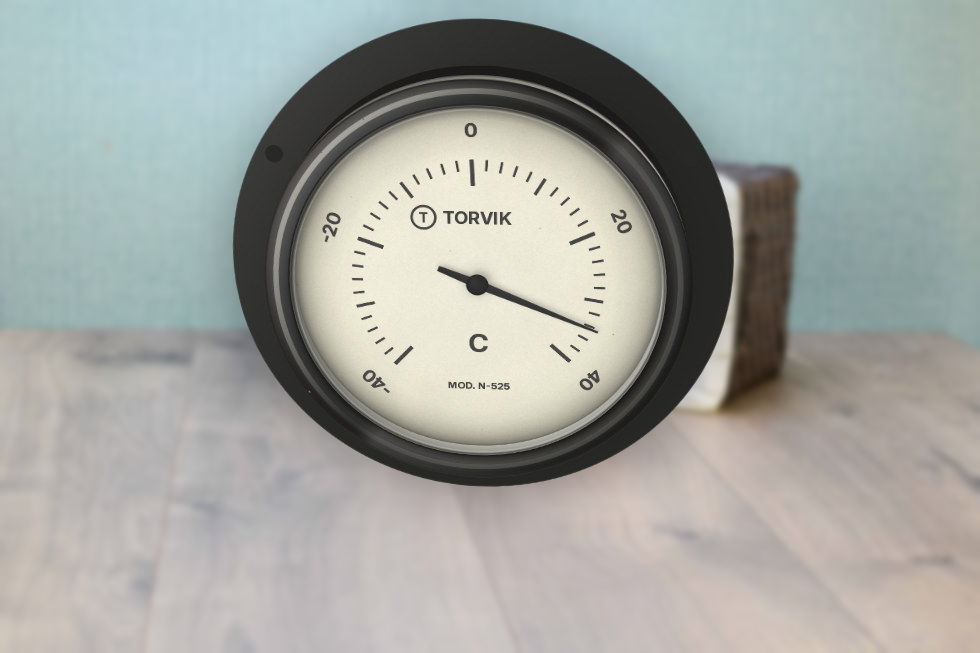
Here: 34°C
